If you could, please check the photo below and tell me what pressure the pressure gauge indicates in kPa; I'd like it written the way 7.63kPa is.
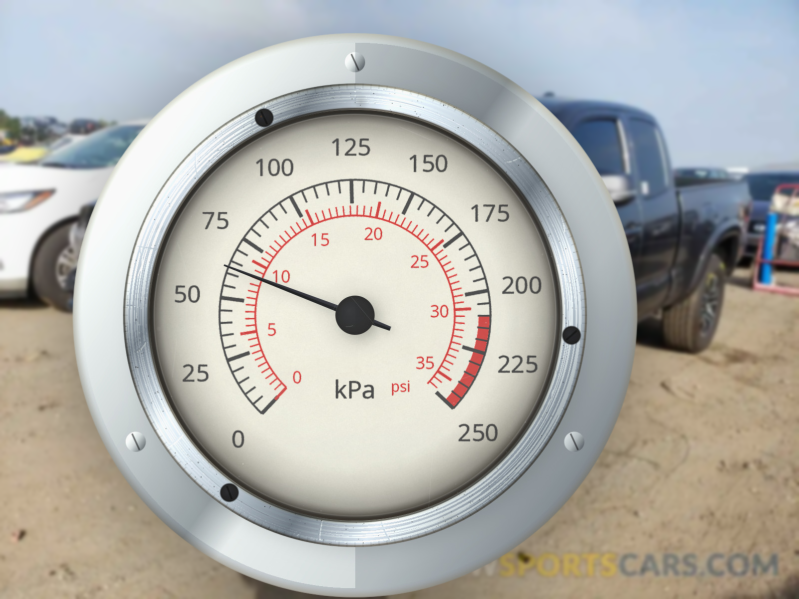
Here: 62.5kPa
